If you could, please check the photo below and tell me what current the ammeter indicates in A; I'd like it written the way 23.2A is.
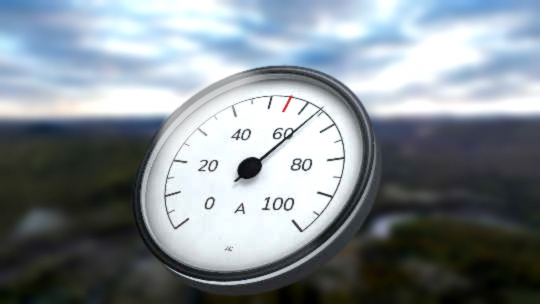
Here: 65A
